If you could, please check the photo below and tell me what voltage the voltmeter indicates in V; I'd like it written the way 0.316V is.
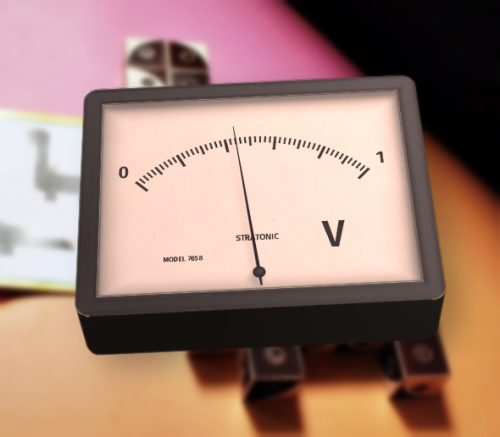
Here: 0.44V
